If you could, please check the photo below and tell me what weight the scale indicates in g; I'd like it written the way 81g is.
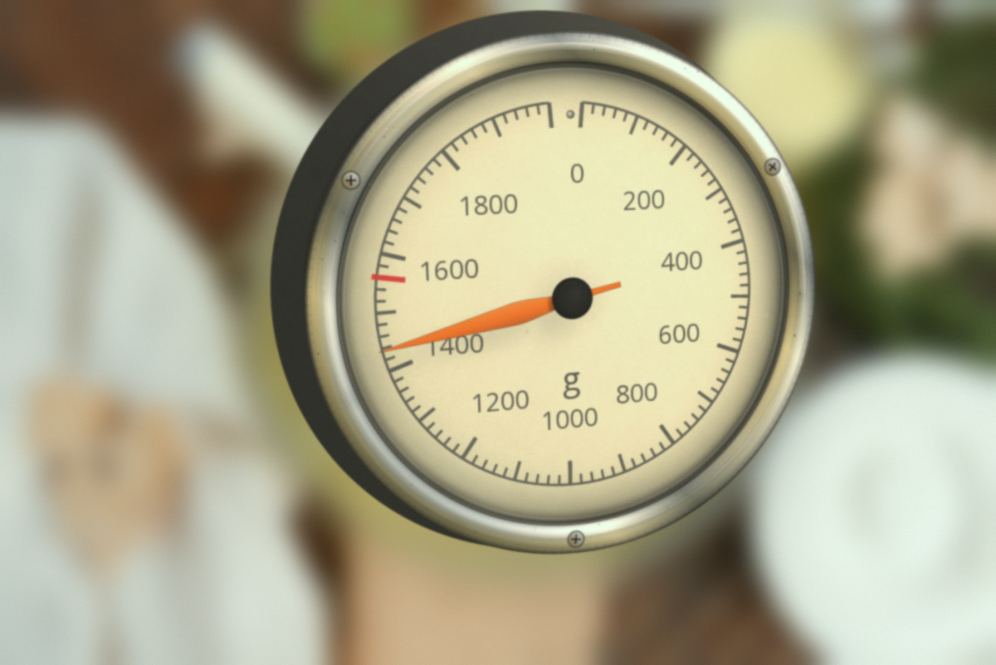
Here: 1440g
